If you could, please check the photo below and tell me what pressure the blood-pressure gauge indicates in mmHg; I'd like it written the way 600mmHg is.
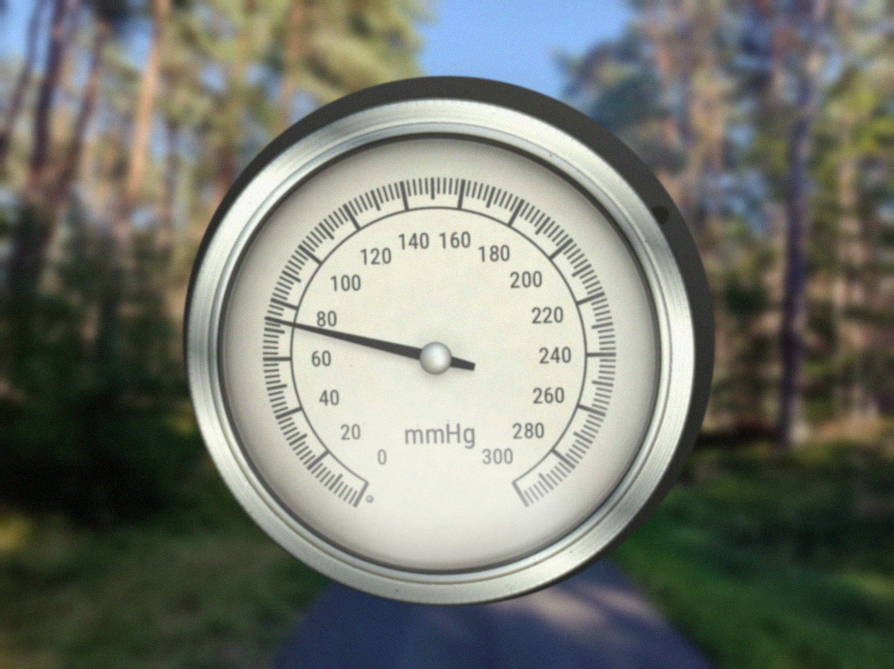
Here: 74mmHg
